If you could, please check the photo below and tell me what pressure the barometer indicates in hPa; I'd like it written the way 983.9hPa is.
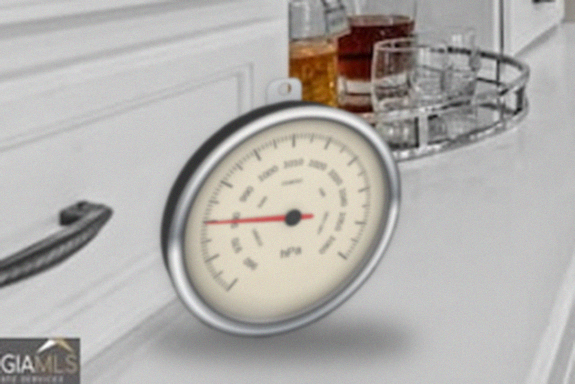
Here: 980hPa
